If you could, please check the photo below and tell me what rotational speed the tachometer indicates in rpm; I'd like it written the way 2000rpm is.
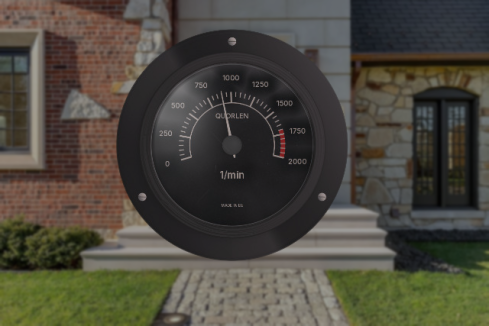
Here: 900rpm
